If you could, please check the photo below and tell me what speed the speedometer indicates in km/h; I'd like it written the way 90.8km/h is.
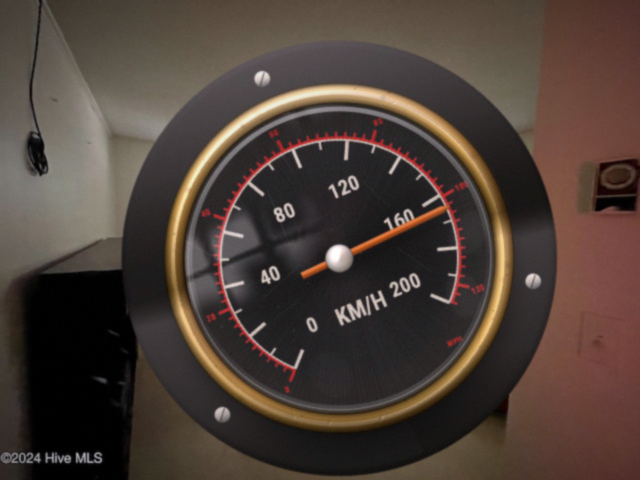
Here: 165km/h
